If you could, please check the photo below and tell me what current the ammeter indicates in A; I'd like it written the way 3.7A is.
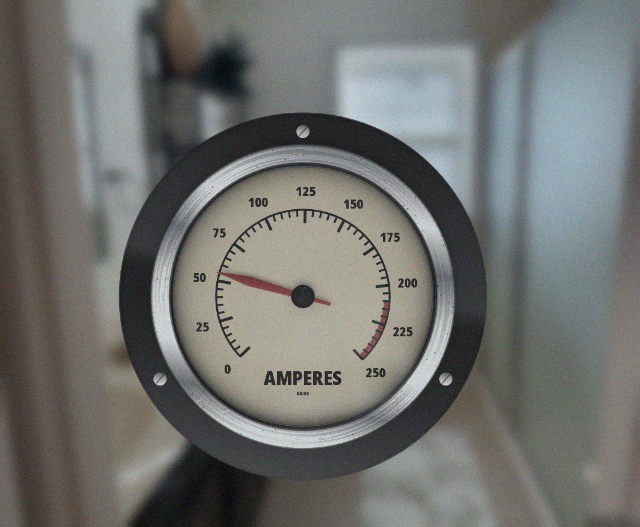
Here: 55A
